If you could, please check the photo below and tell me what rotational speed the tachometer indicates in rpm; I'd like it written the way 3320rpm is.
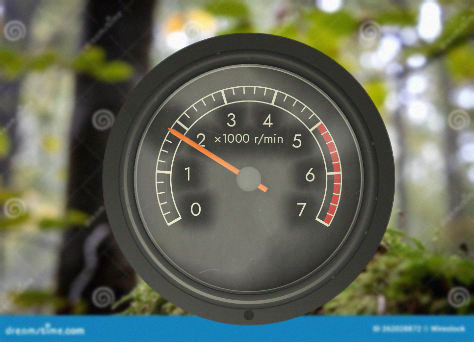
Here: 1800rpm
